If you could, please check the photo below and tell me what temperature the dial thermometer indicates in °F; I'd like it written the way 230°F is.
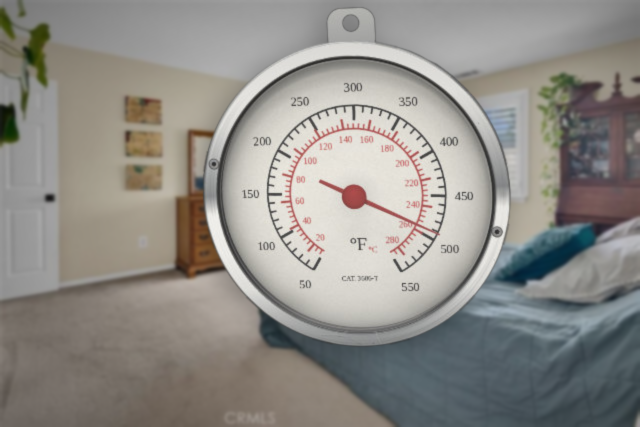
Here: 490°F
